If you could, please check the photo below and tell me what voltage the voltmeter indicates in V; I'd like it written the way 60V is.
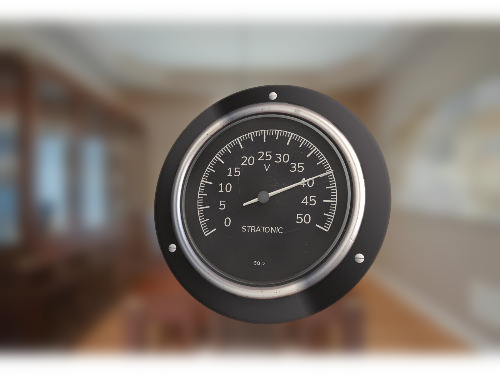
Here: 40V
